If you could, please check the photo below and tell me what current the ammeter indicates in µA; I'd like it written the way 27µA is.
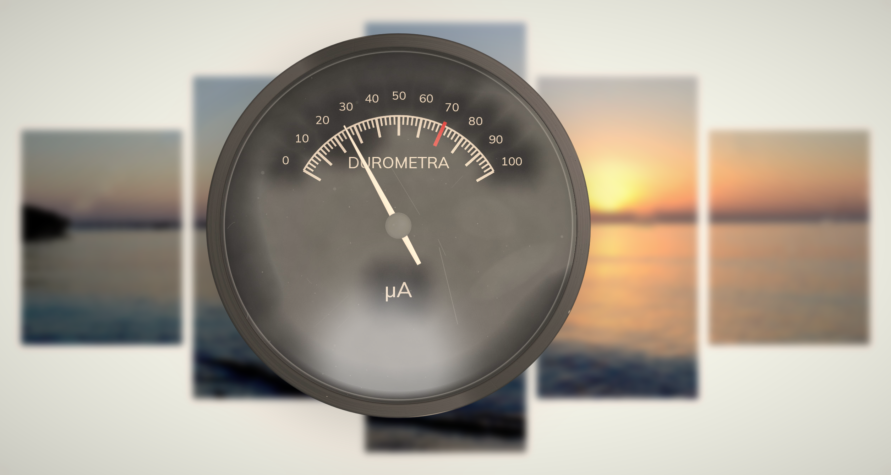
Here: 26µA
